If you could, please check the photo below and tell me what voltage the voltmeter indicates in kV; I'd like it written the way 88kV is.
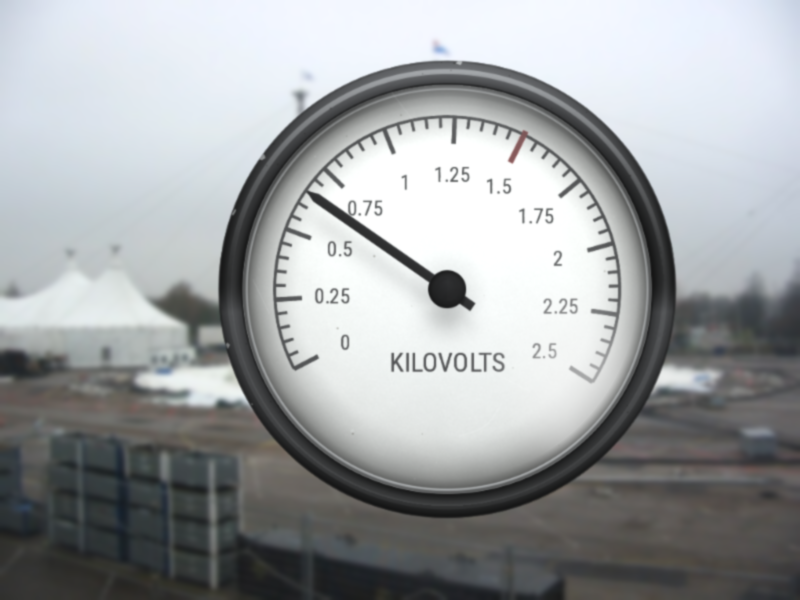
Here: 0.65kV
